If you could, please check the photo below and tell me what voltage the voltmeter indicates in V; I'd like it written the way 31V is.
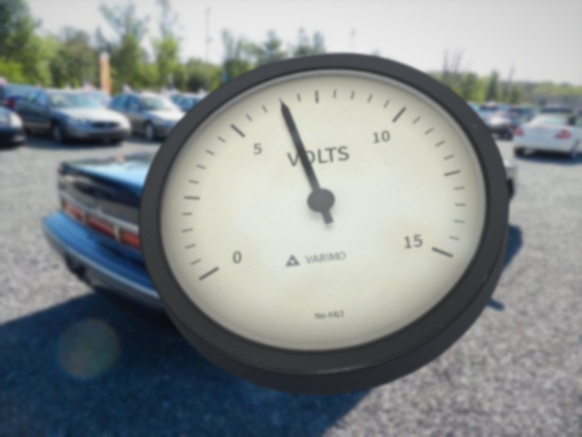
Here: 6.5V
